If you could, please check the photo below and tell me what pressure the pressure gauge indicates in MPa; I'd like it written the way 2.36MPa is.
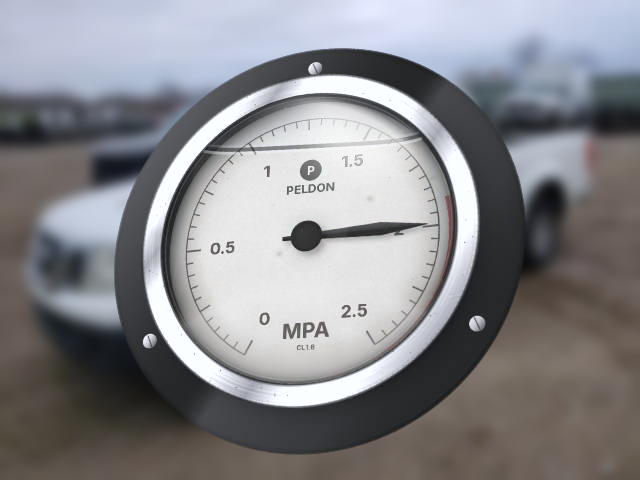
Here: 2MPa
